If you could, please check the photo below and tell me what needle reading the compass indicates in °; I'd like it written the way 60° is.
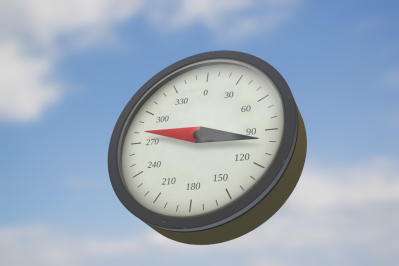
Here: 280°
